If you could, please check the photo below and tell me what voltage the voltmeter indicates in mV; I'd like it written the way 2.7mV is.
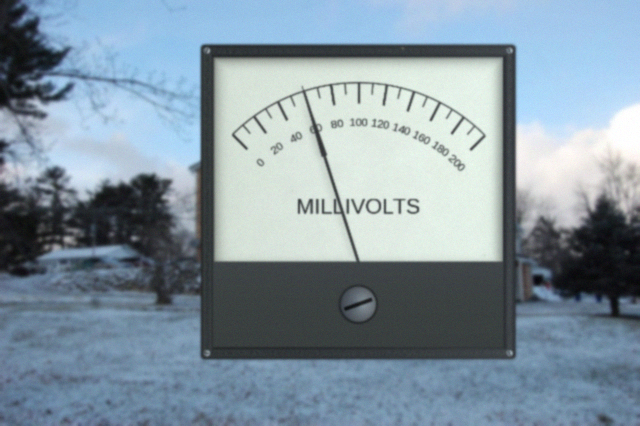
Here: 60mV
